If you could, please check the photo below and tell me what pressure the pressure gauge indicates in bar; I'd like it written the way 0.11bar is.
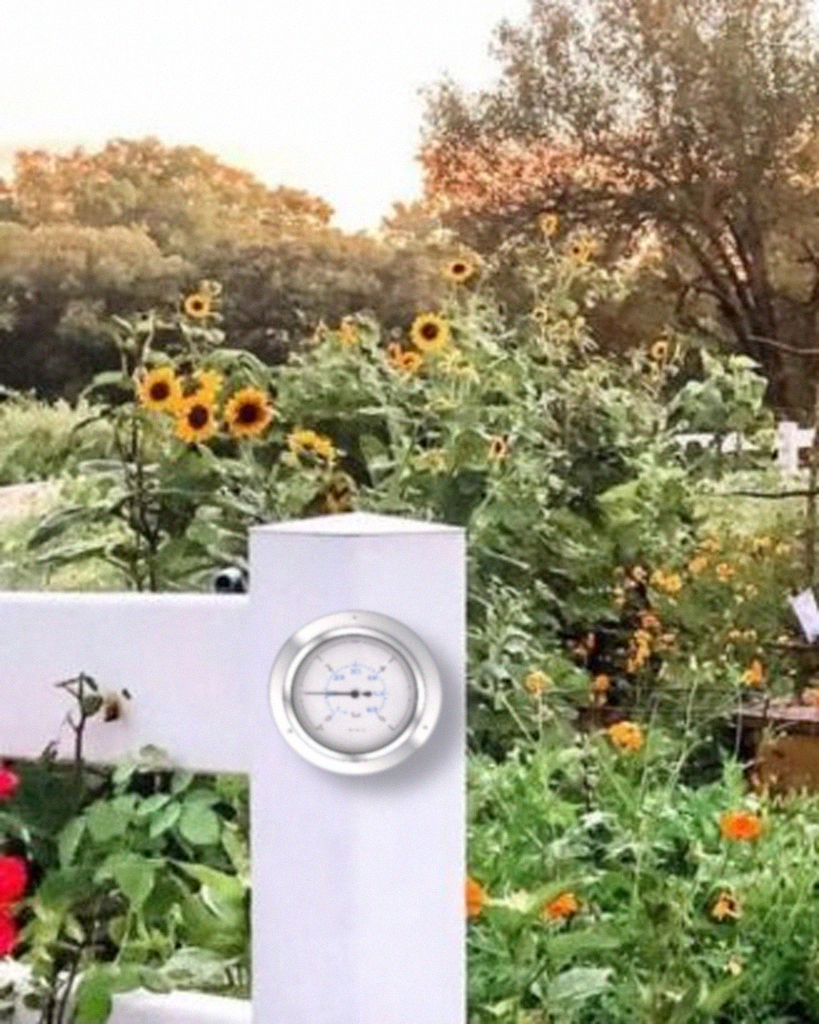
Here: 1bar
